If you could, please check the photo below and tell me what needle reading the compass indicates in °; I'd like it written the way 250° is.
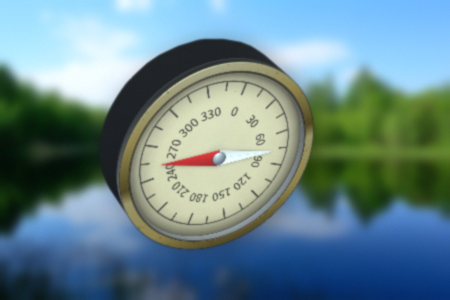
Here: 255°
